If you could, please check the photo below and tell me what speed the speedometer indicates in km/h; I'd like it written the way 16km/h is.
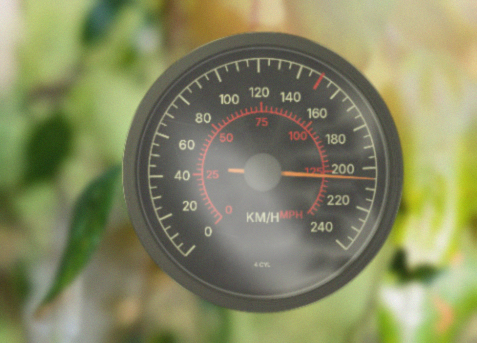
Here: 205km/h
